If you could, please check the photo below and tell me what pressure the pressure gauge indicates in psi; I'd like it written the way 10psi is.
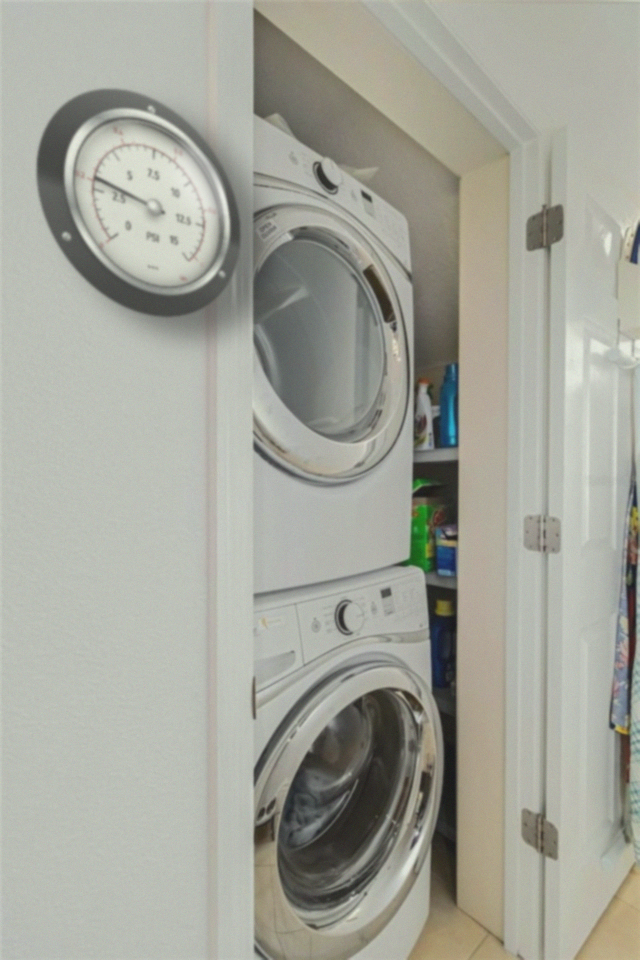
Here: 3psi
